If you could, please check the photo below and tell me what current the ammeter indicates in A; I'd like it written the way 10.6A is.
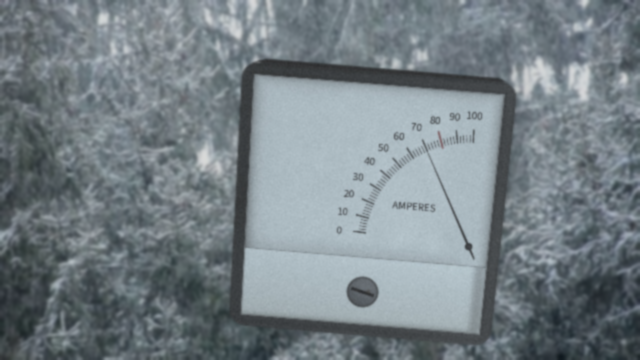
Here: 70A
